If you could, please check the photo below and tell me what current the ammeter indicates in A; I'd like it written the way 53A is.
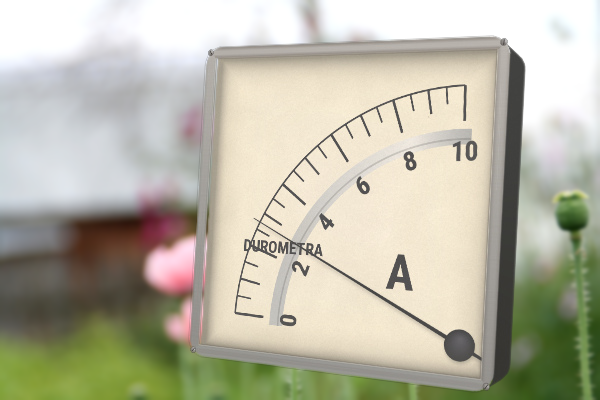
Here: 2.75A
